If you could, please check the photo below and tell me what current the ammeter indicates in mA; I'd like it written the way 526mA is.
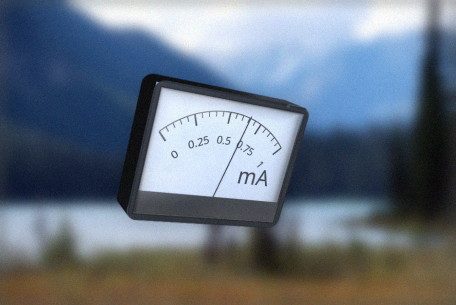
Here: 0.65mA
